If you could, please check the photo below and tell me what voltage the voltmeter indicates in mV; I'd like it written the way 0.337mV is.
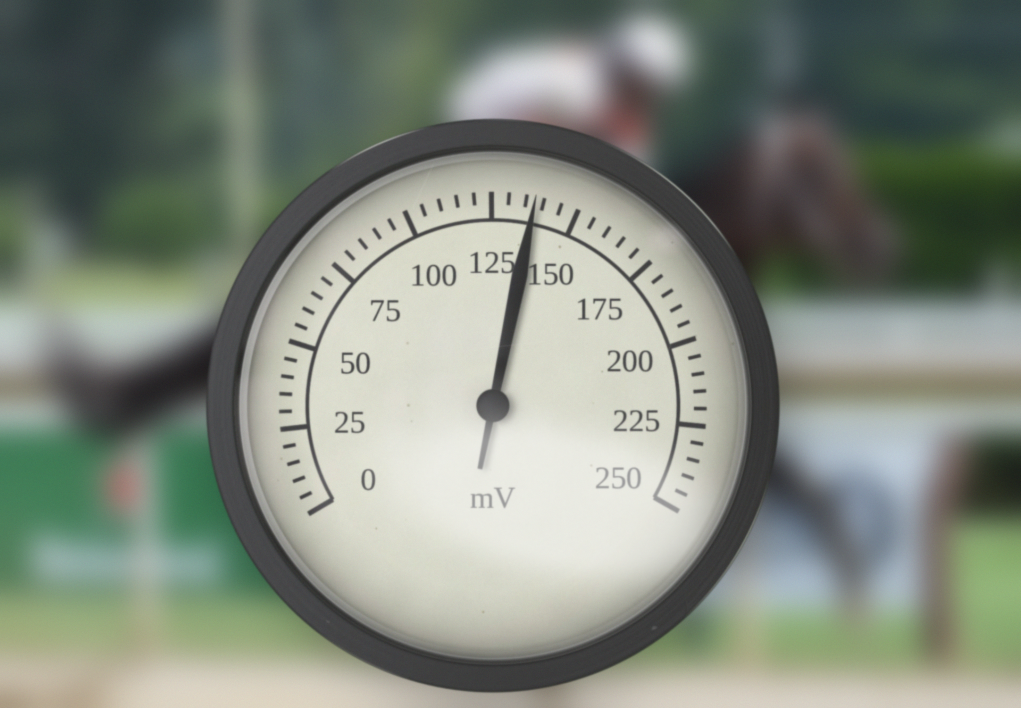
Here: 137.5mV
